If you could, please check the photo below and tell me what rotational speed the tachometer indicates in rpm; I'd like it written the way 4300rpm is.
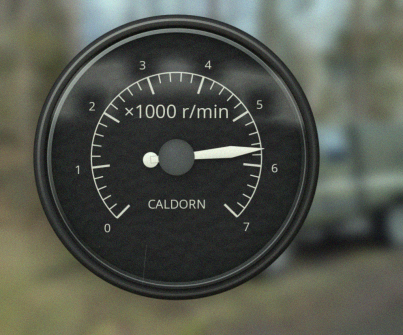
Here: 5700rpm
